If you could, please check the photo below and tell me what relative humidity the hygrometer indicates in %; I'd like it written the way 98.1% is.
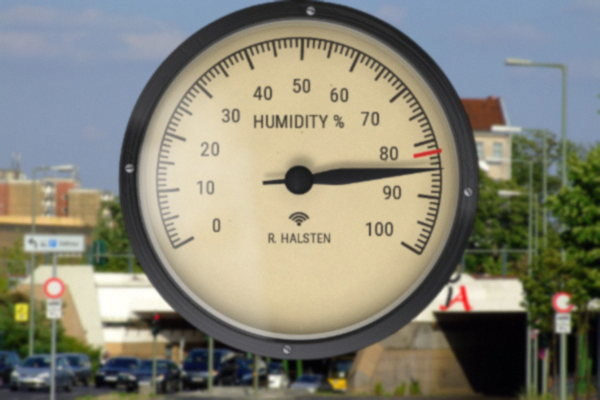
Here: 85%
